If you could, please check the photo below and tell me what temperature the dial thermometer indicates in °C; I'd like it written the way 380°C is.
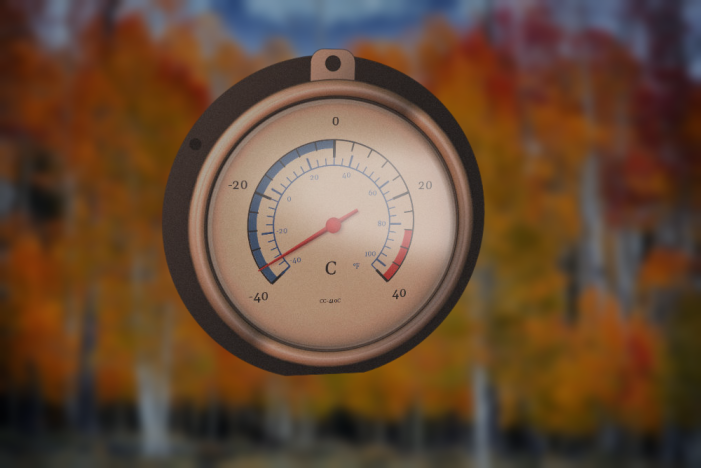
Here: -36°C
